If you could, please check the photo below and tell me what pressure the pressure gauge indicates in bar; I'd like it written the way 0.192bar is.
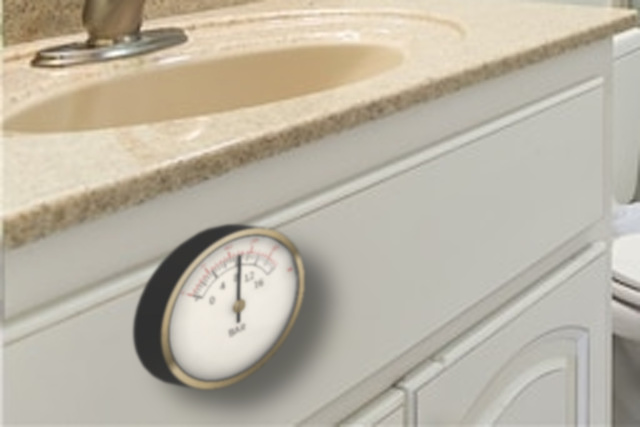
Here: 8bar
